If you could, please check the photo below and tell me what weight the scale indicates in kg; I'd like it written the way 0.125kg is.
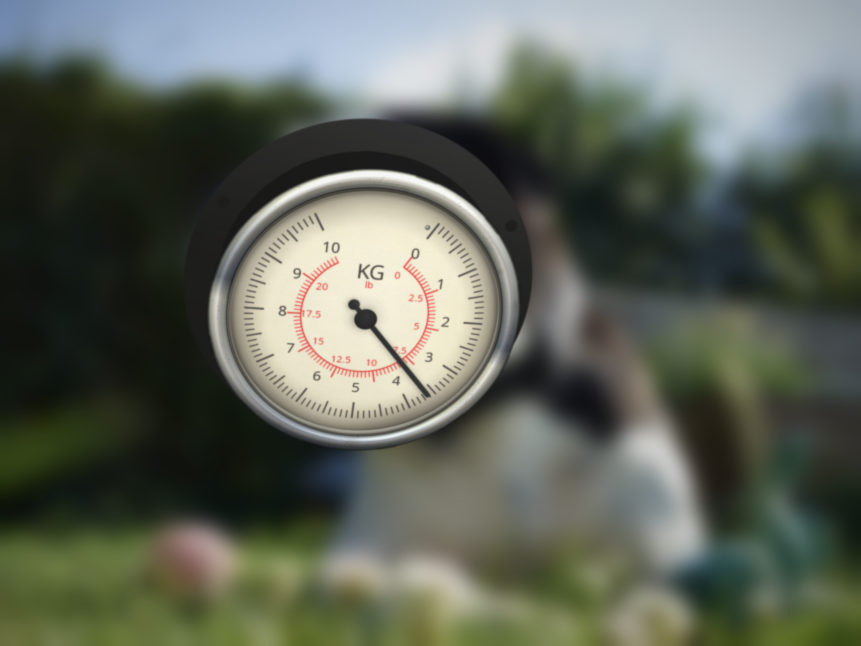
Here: 3.6kg
